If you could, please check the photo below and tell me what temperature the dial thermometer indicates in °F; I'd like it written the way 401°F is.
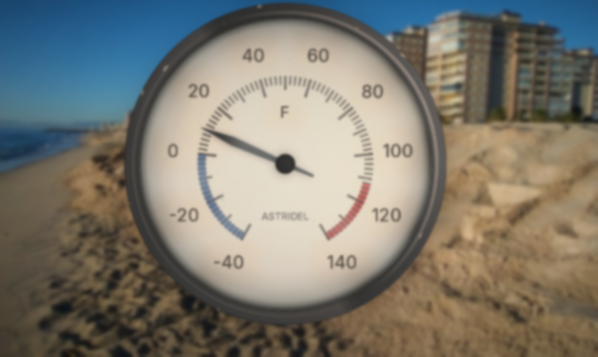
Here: 10°F
